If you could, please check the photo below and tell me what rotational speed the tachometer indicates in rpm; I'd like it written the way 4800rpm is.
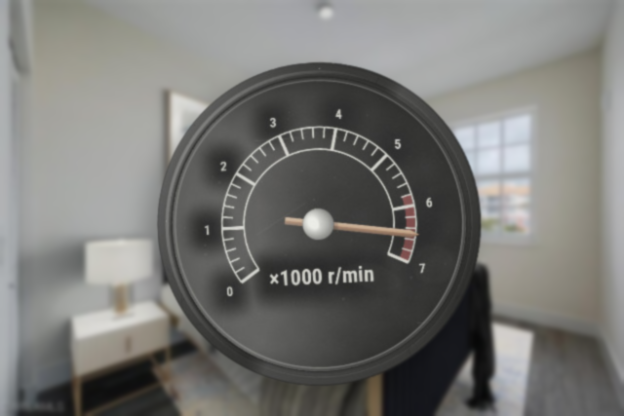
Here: 6500rpm
